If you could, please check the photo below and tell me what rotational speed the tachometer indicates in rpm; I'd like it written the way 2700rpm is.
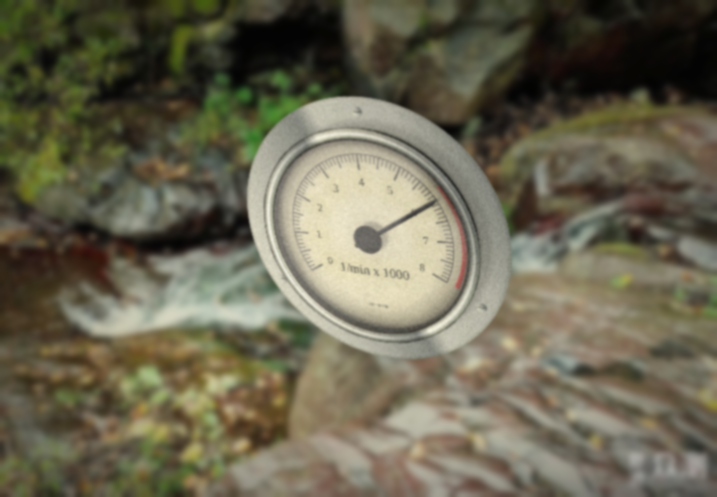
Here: 6000rpm
